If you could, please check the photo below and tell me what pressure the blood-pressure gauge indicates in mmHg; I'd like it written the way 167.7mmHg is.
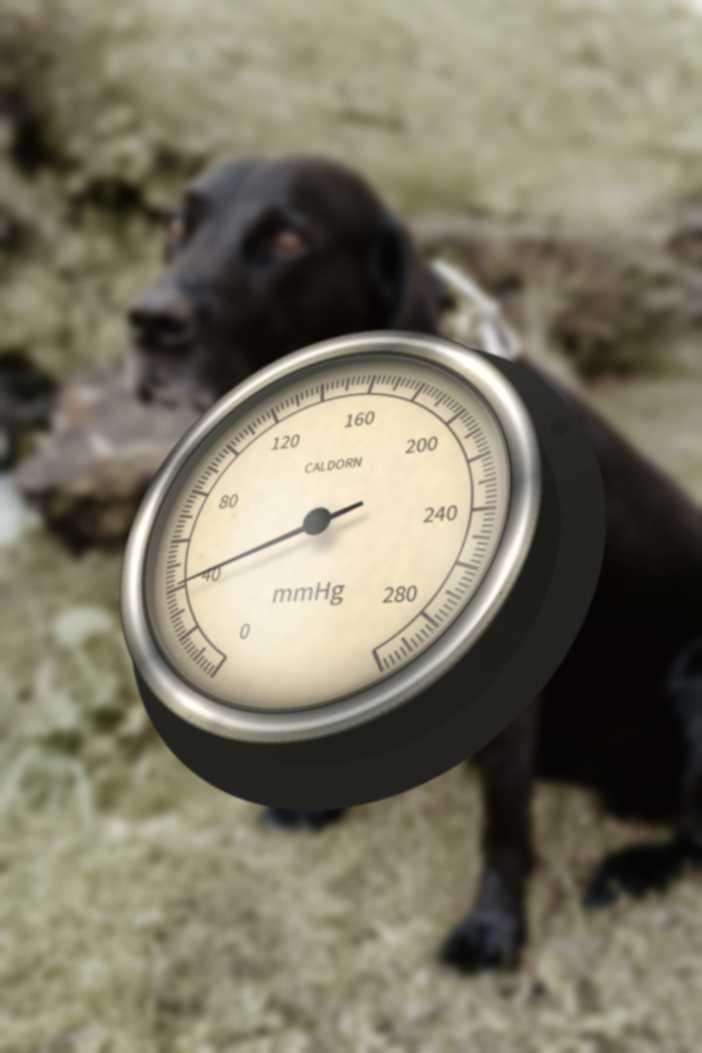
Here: 40mmHg
